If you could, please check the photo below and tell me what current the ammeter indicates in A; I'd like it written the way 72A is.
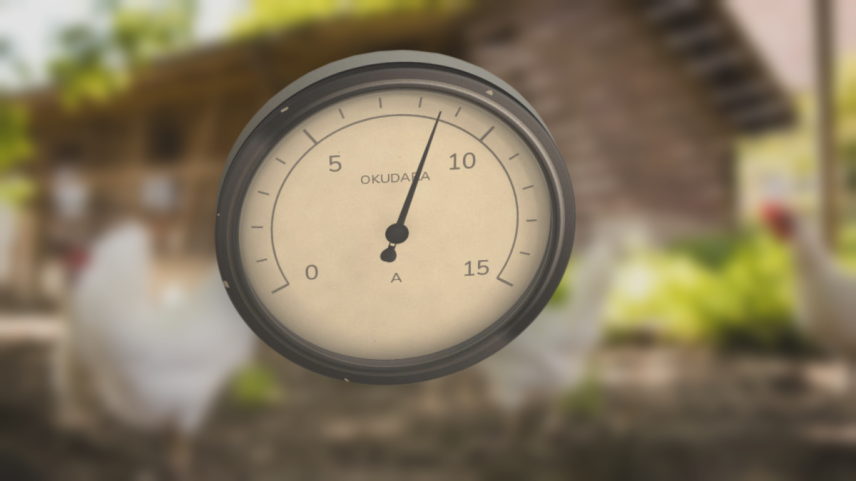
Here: 8.5A
